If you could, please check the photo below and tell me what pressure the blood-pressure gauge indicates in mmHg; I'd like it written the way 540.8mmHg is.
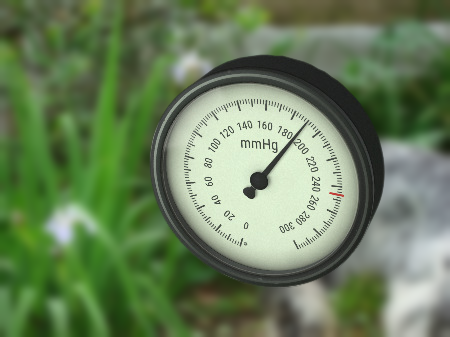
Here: 190mmHg
